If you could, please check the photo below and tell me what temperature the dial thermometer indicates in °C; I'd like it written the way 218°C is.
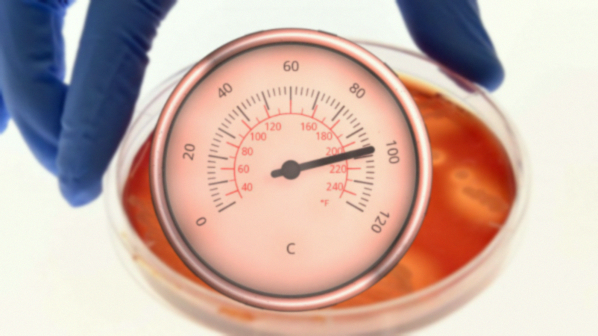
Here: 98°C
